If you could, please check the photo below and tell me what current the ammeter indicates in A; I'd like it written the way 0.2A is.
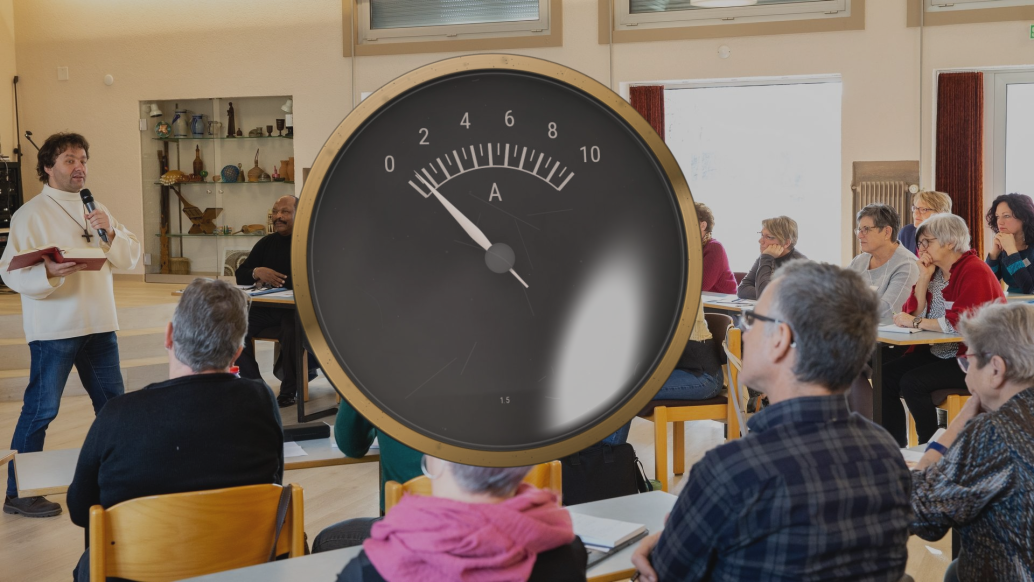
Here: 0.5A
